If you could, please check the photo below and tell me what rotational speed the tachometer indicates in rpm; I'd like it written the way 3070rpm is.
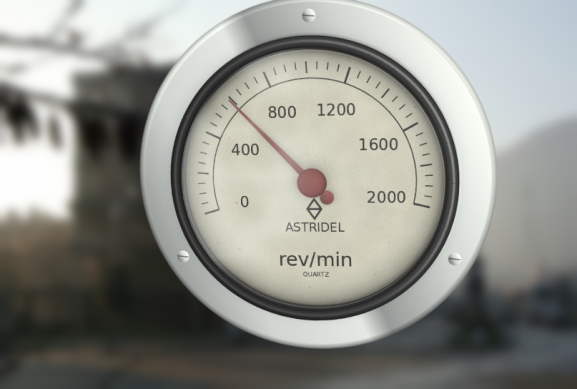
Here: 600rpm
